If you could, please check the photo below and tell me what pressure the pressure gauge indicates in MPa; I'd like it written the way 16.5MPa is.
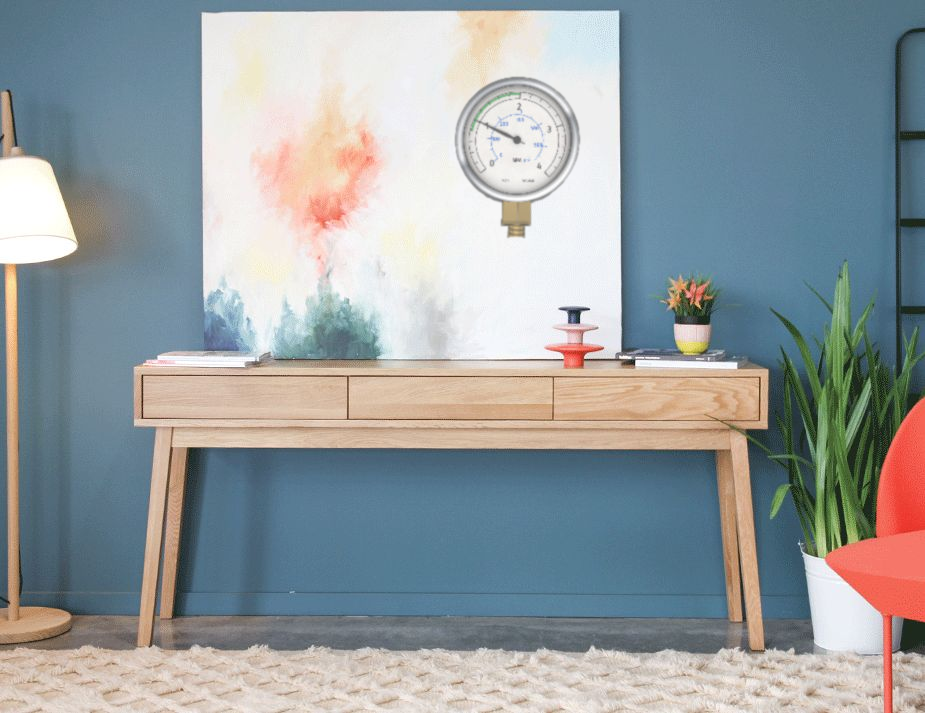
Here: 1MPa
